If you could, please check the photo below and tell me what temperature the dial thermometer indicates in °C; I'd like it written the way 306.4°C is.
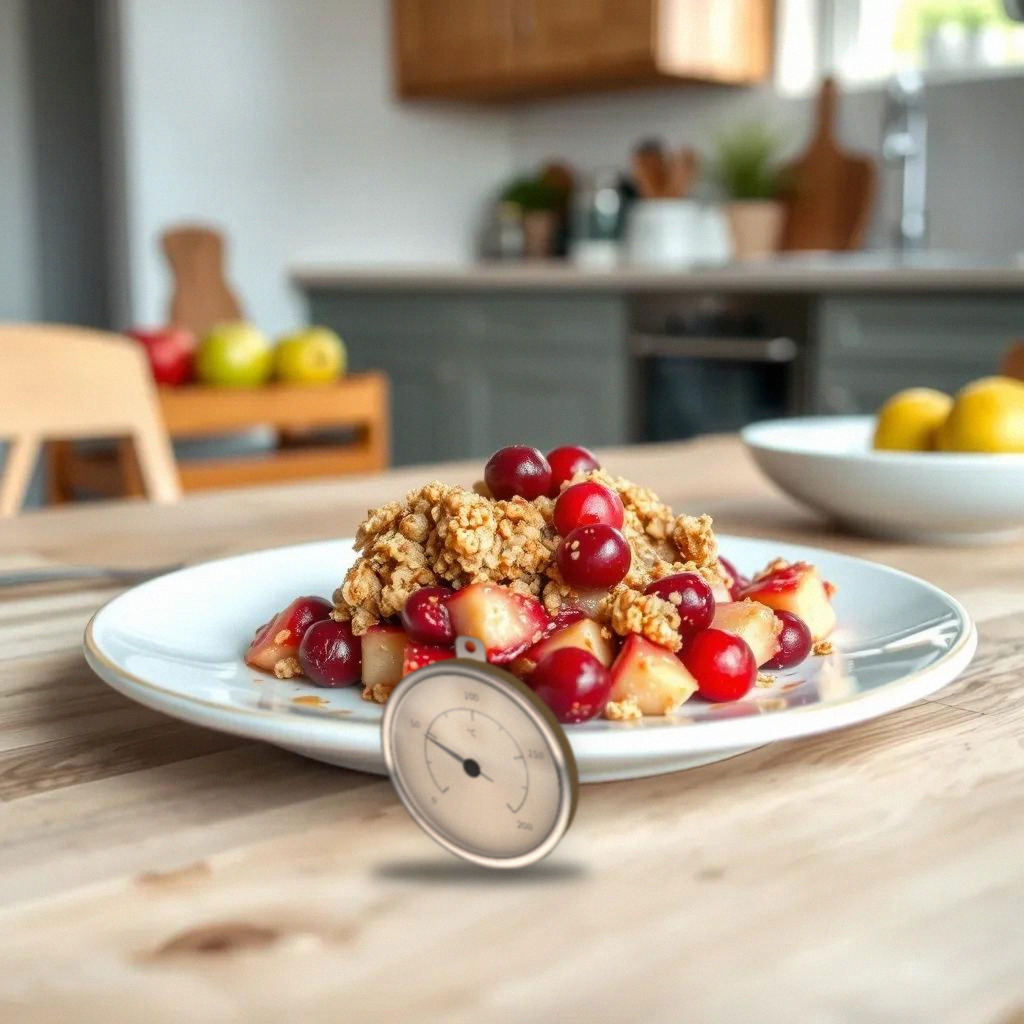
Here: 50°C
